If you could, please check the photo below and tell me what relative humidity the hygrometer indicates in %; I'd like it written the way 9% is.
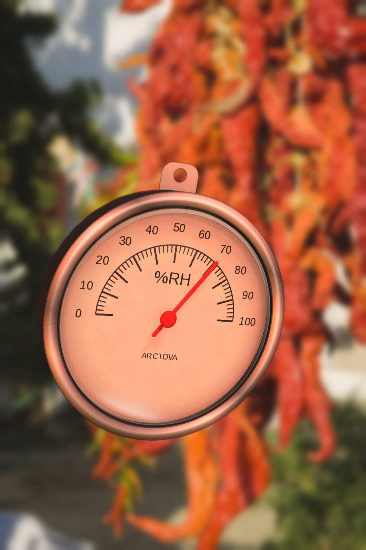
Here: 70%
